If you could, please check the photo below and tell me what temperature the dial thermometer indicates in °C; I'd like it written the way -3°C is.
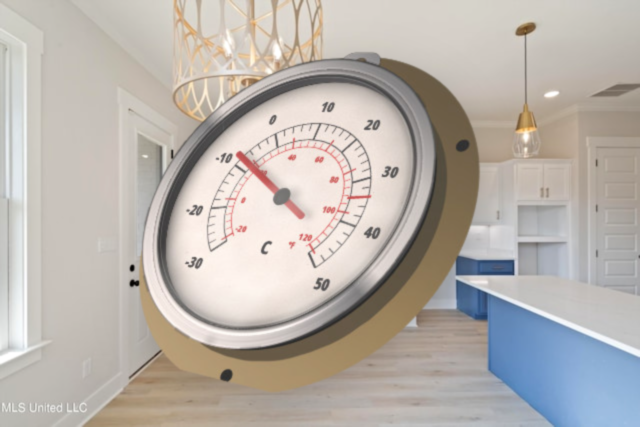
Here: -8°C
